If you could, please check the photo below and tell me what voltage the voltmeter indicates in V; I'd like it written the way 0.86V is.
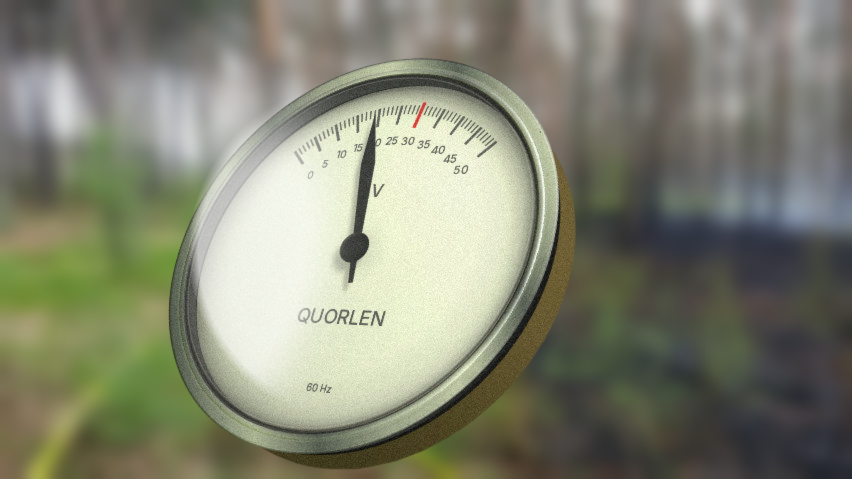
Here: 20V
